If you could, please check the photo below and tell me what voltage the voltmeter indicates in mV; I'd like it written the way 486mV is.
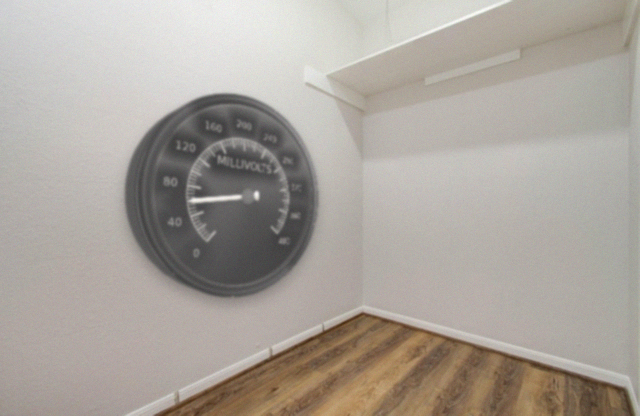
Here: 60mV
